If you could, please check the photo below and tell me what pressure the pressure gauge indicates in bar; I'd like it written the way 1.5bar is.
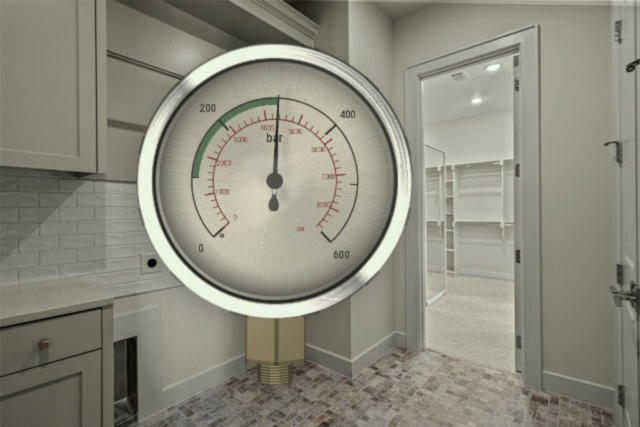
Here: 300bar
